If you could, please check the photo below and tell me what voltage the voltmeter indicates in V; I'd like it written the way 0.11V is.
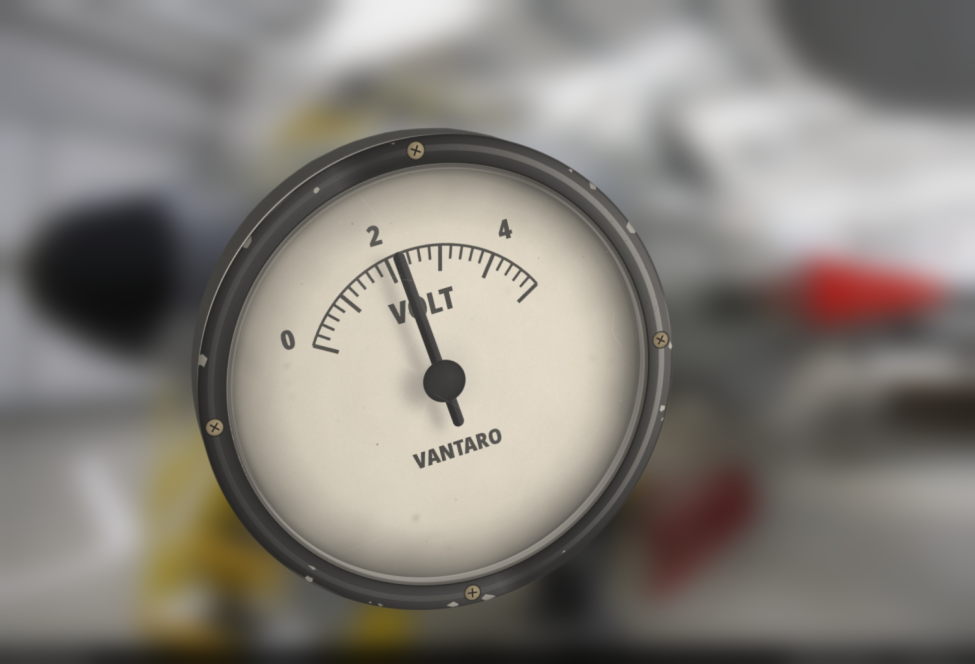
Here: 2.2V
